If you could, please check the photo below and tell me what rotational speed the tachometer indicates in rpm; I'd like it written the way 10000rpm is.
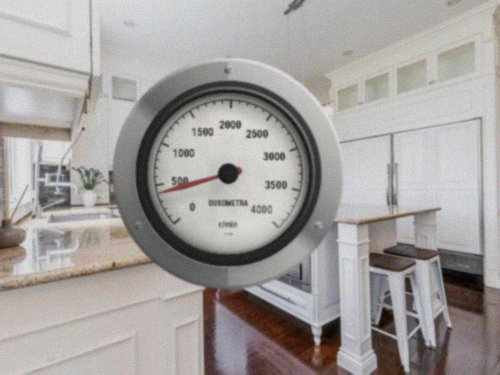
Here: 400rpm
